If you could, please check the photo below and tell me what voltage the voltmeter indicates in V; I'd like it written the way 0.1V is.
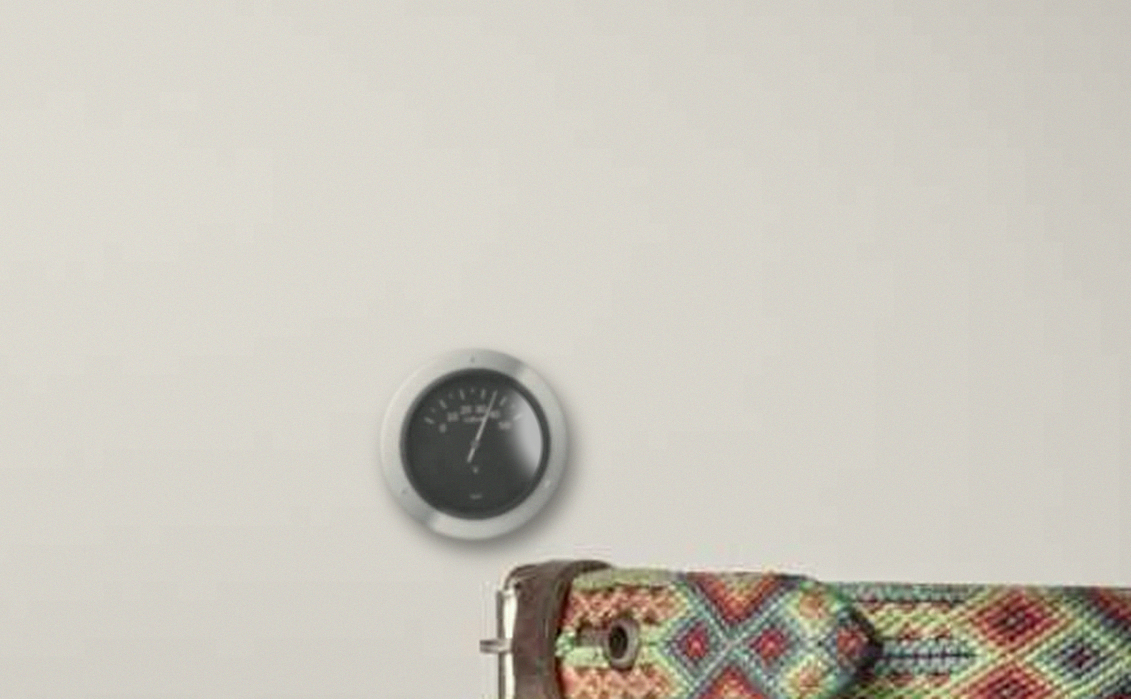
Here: 35V
